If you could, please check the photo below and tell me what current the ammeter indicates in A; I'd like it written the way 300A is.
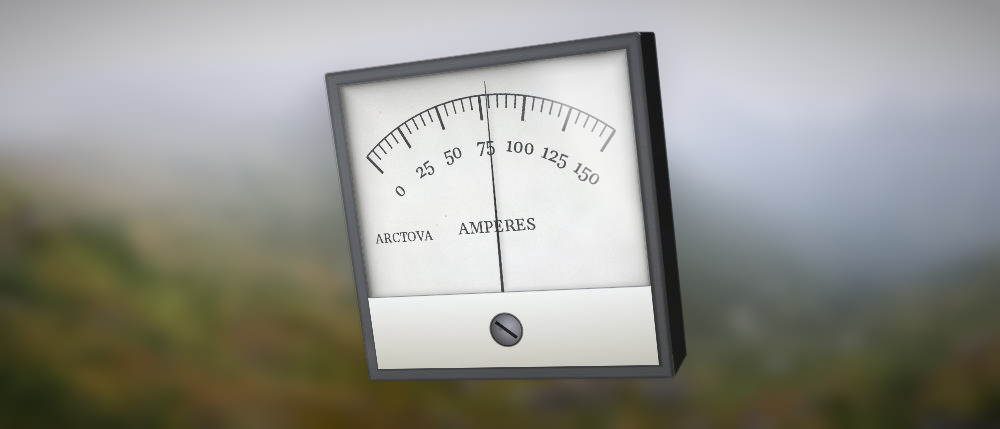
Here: 80A
